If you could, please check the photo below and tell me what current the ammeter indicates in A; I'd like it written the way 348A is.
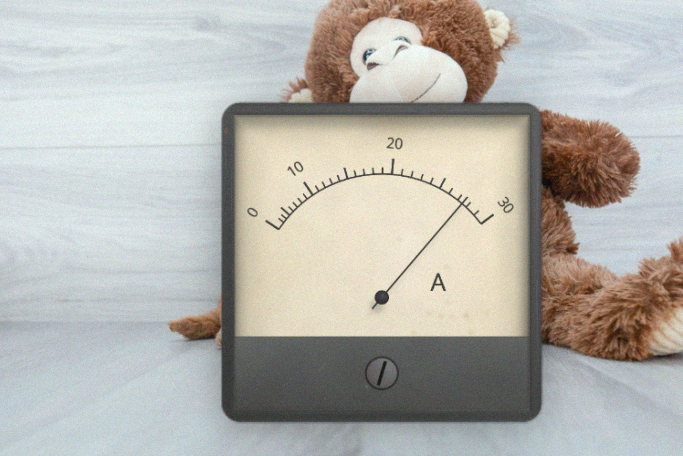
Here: 27.5A
